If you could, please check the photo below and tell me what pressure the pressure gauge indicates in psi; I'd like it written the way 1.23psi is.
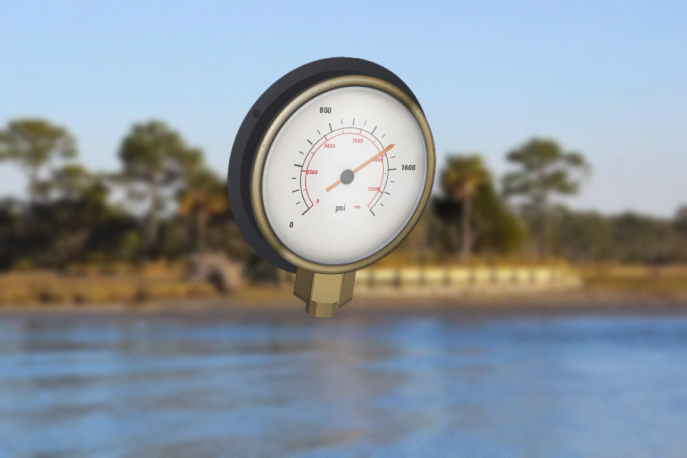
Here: 1400psi
